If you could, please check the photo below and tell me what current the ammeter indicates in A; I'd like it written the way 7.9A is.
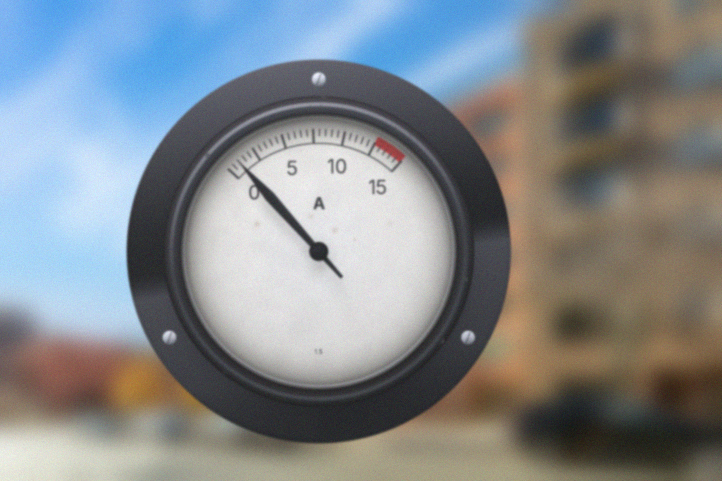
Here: 1A
